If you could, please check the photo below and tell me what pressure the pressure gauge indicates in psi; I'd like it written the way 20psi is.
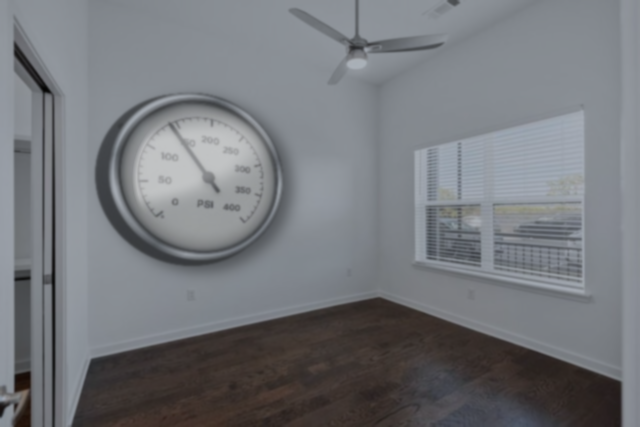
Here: 140psi
